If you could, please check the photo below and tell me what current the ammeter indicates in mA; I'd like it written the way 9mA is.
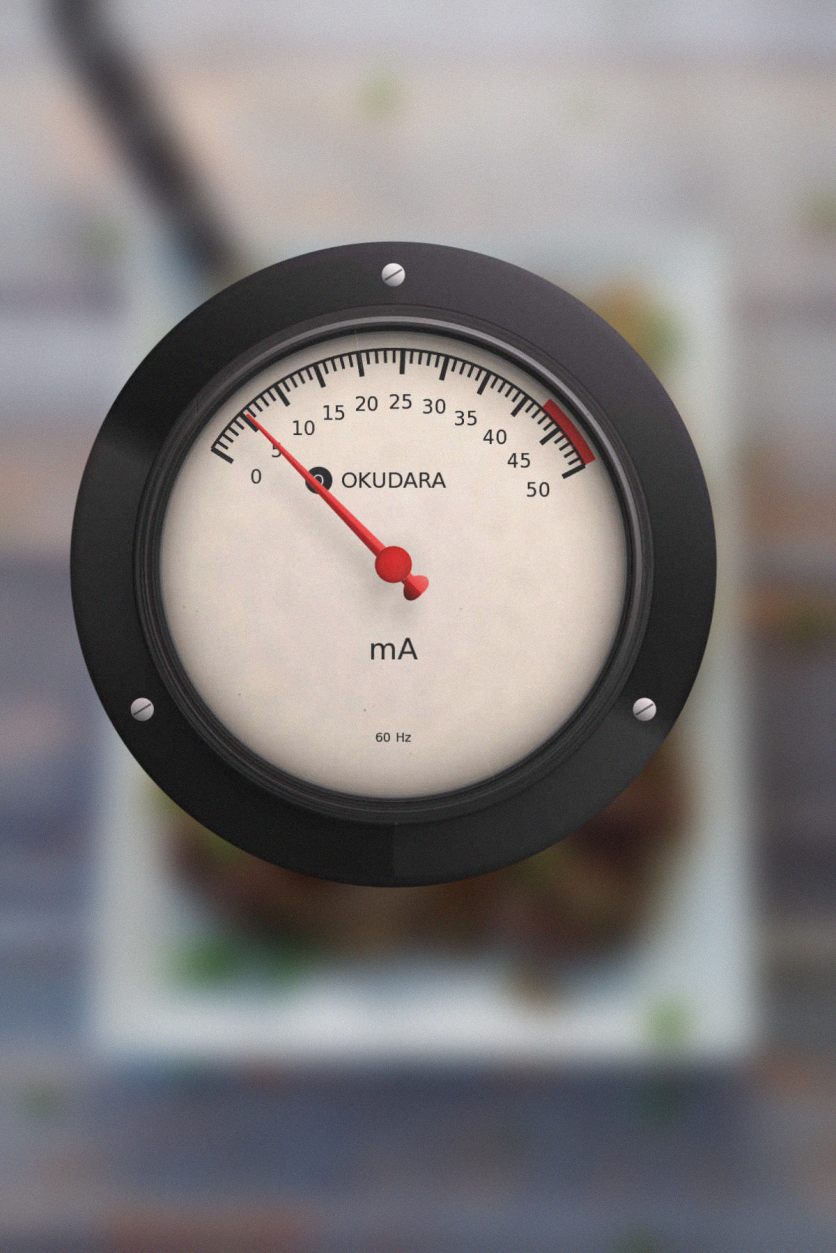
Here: 5.5mA
